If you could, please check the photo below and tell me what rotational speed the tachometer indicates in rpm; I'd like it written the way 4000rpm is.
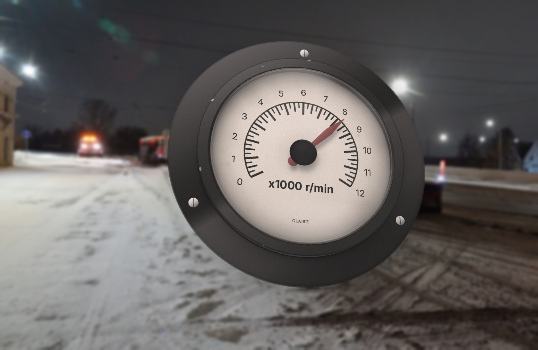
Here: 8250rpm
